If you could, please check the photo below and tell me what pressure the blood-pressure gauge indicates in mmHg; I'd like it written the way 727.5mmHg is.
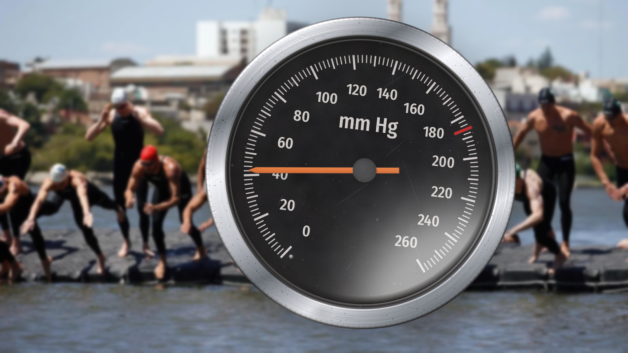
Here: 42mmHg
